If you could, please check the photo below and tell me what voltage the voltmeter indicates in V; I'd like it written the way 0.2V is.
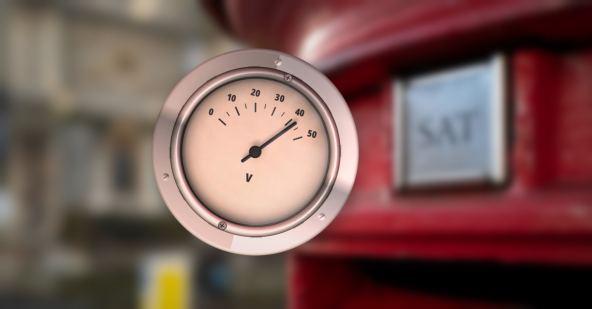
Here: 42.5V
